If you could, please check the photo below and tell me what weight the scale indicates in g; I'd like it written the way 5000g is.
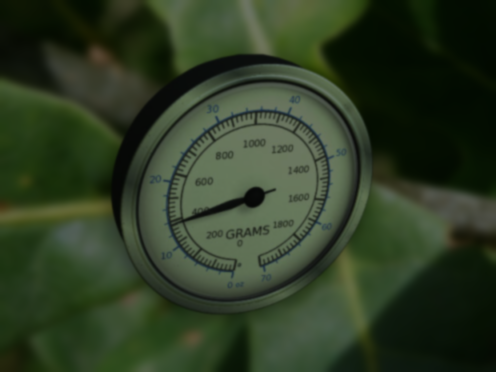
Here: 400g
